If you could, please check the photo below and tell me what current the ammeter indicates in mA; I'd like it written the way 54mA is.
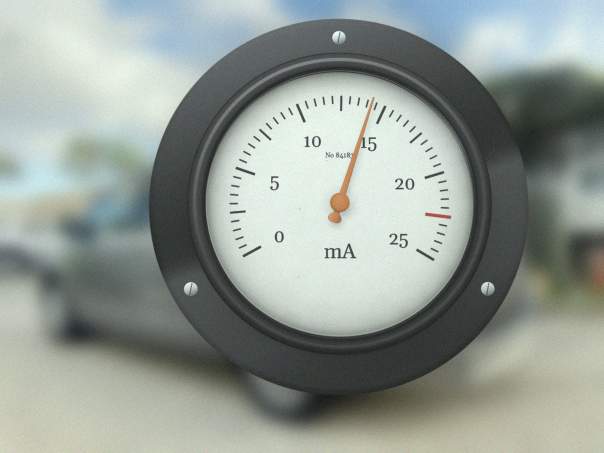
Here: 14.25mA
